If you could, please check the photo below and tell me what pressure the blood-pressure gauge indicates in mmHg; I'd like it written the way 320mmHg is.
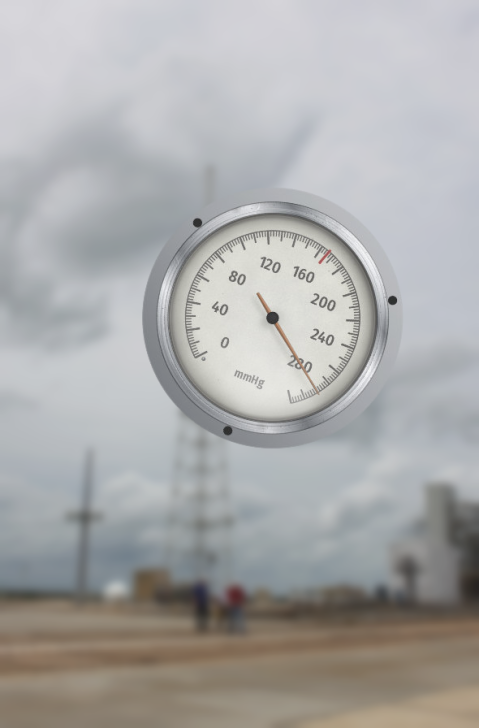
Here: 280mmHg
